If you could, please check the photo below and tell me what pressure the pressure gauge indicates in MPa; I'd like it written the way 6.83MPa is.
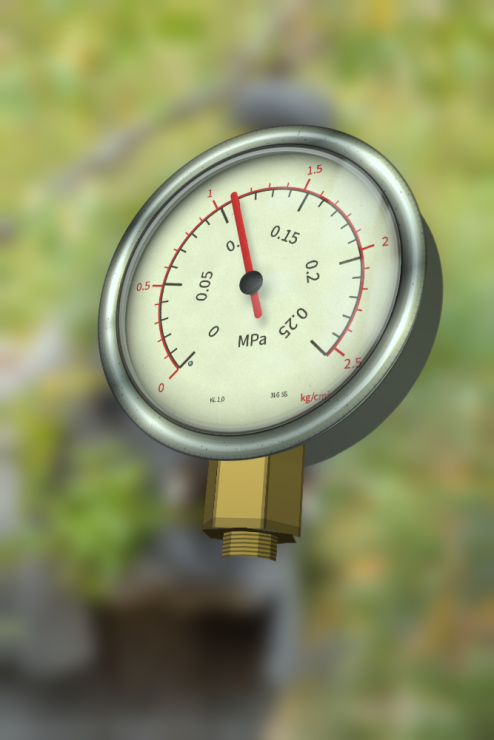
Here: 0.11MPa
